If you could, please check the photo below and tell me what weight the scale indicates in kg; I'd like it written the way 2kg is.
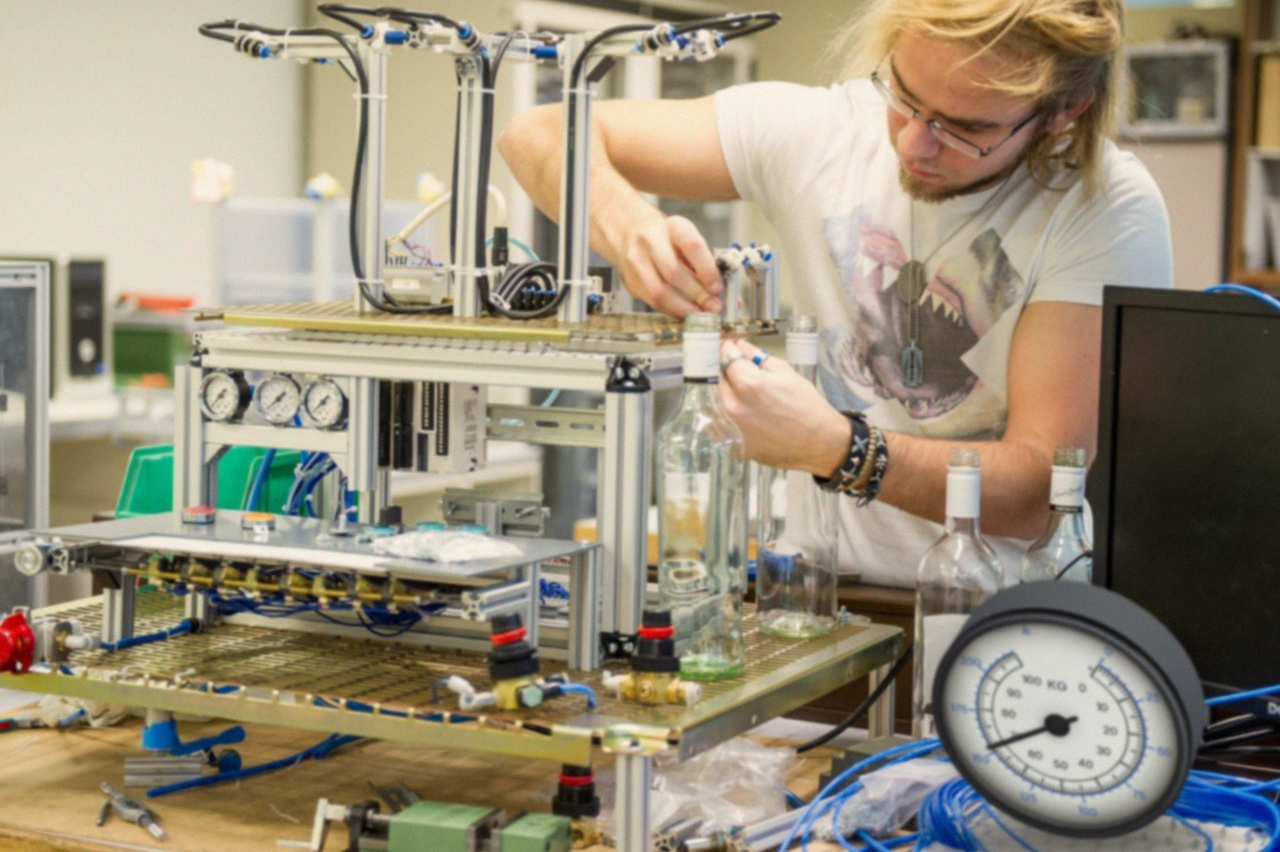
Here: 70kg
